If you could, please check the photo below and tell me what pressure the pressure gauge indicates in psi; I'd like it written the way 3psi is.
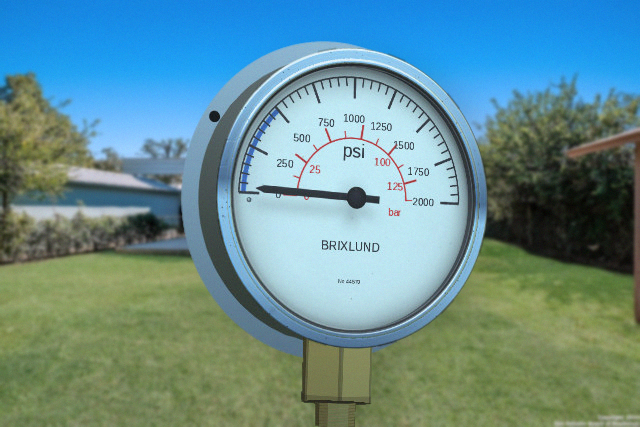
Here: 25psi
